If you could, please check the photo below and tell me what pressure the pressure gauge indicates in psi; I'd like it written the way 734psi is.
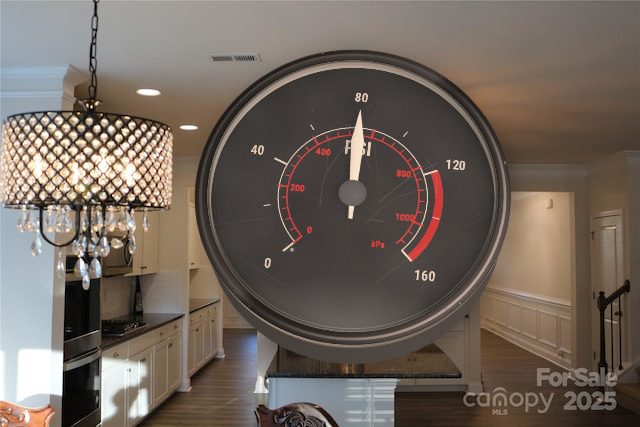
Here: 80psi
